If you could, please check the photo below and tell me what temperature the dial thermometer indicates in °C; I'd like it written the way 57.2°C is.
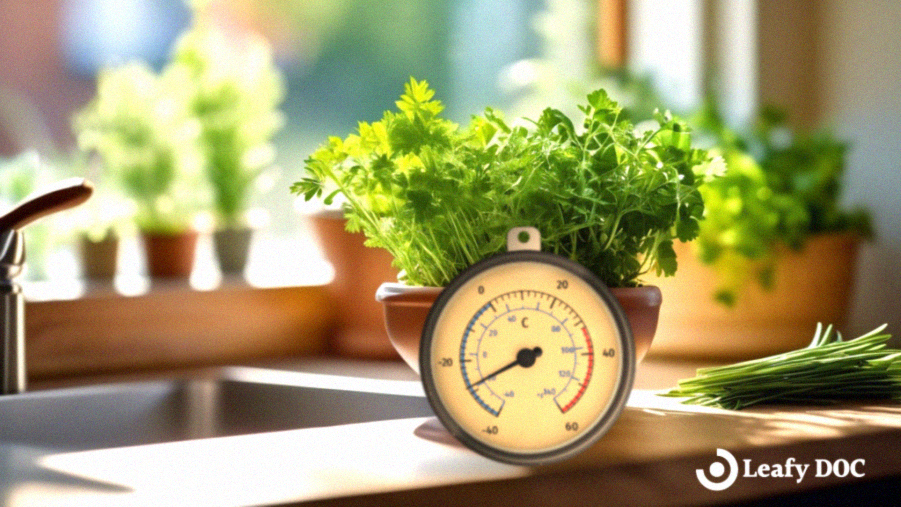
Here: -28°C
